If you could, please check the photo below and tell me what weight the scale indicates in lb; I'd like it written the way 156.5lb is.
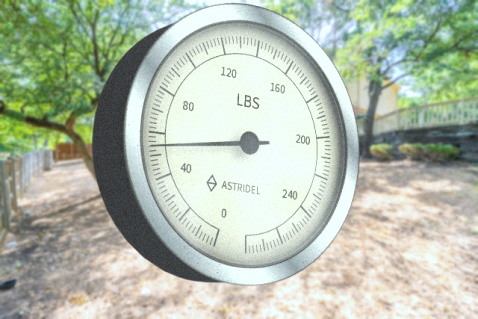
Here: 54lb
